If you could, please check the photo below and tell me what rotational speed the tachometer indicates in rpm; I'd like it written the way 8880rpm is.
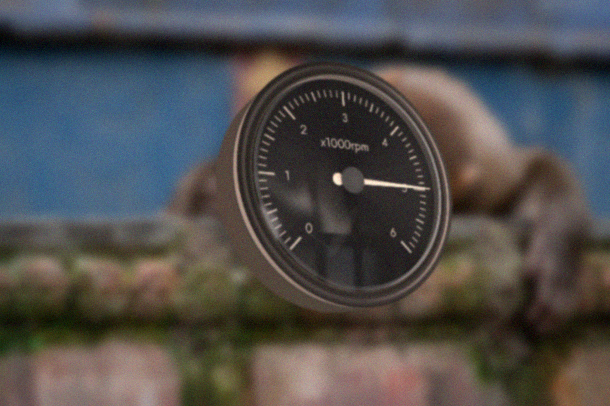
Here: 5000rpm
